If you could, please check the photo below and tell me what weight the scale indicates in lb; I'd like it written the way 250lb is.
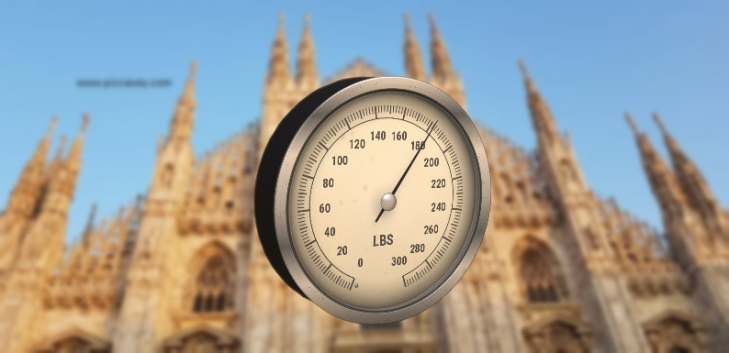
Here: 180lb
